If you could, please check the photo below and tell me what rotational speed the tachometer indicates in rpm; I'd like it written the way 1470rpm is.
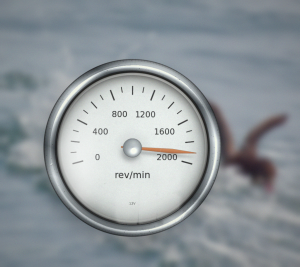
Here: 1900rpm
